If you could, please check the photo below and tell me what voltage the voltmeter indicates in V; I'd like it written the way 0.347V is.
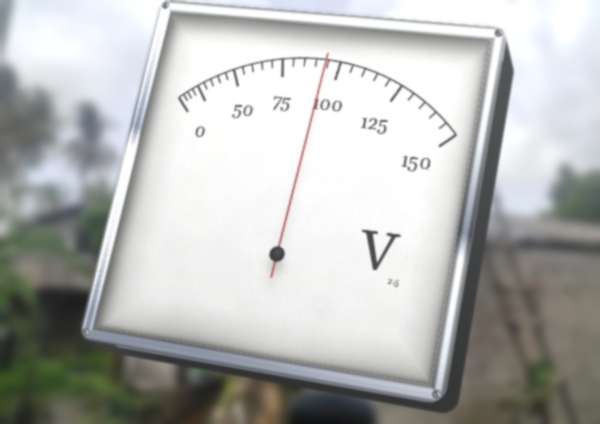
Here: 95V
